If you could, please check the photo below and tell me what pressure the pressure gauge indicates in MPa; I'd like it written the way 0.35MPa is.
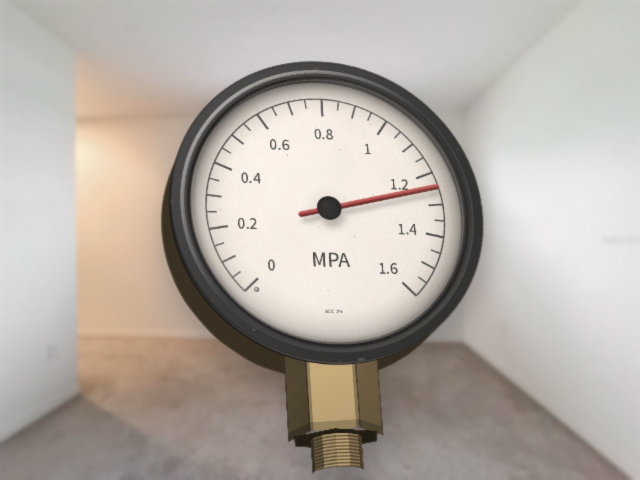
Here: 1.25MPa
